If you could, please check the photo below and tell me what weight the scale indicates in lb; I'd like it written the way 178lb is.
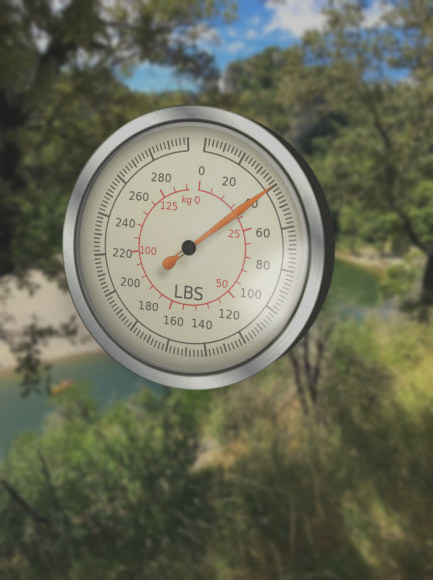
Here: 40lb
